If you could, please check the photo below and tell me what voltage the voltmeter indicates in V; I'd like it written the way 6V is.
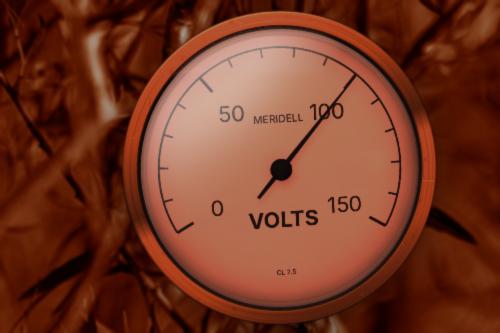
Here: 100V
